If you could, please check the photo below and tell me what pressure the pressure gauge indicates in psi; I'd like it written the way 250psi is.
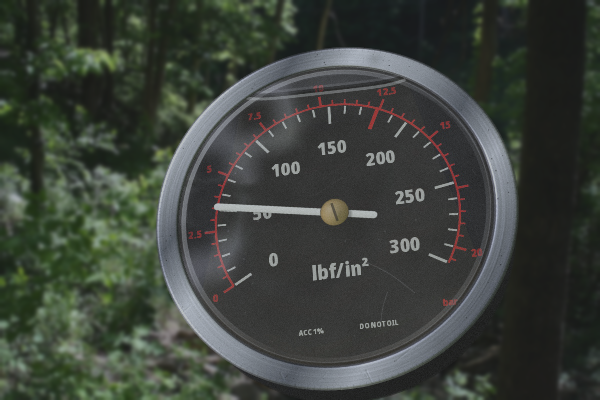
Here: 50psi
